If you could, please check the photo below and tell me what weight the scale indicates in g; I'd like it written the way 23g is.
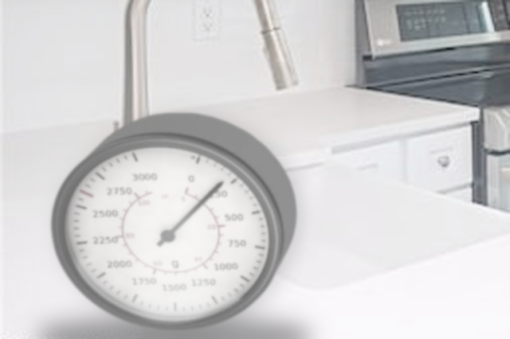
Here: 200g
